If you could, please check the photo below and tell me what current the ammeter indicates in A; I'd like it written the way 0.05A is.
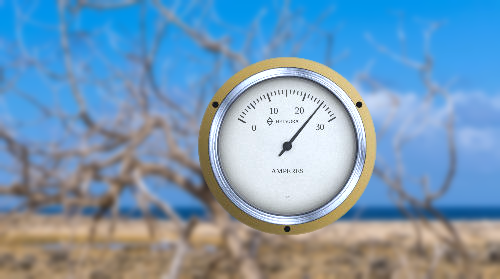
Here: 25A
